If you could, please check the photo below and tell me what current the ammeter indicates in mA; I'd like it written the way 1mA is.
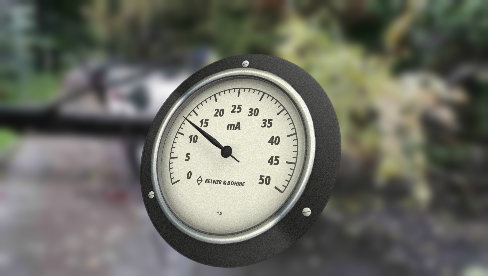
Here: 13mA
